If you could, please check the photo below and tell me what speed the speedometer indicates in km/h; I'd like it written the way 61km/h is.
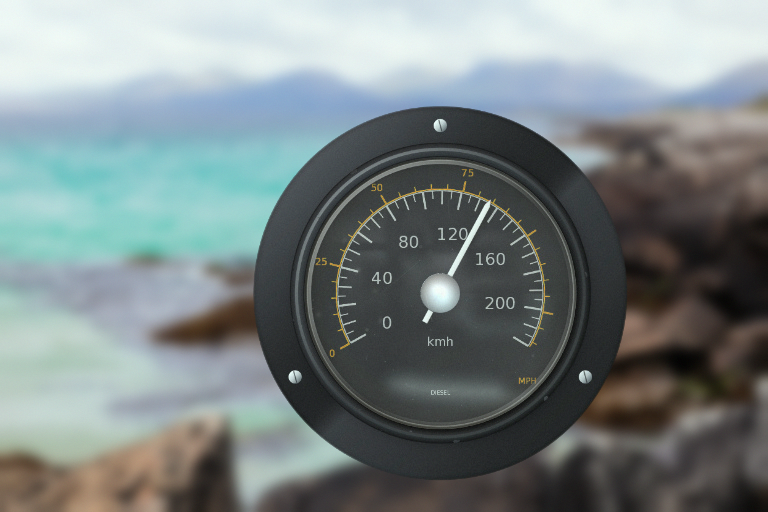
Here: 135km/h
